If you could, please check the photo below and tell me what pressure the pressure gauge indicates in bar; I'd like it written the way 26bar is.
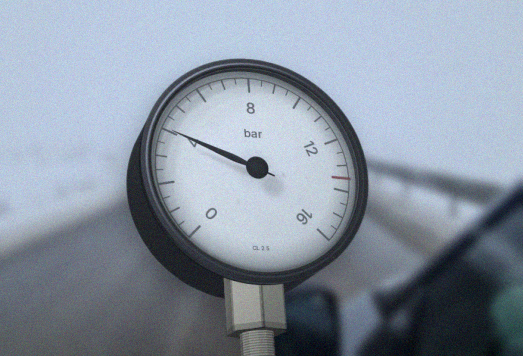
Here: 4bar
